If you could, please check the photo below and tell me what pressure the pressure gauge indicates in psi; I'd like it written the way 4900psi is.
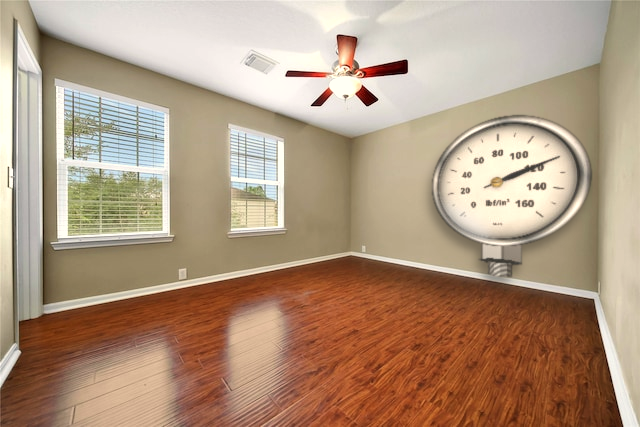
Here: 120psi
